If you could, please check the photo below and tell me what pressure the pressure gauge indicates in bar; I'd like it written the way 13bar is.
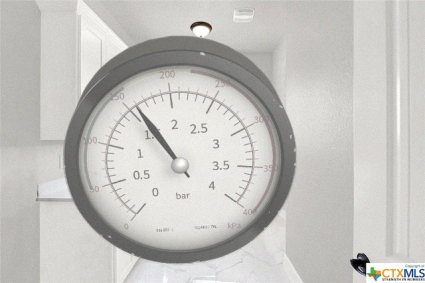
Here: 1.6bar
